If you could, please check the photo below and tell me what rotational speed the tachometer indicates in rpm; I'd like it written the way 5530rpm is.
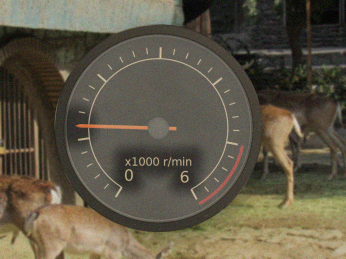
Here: 1200rpm
